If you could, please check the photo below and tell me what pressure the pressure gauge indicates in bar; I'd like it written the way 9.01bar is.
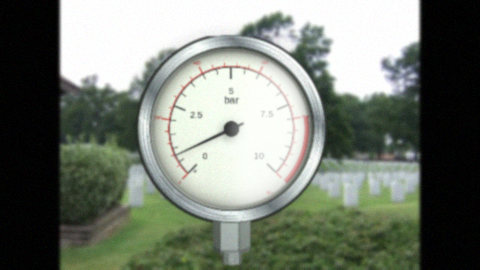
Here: 0.75bar
